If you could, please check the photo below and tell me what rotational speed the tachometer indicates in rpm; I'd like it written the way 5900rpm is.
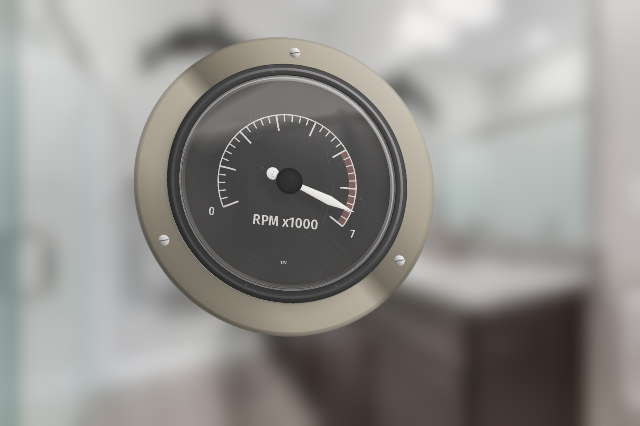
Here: 6600rpm
